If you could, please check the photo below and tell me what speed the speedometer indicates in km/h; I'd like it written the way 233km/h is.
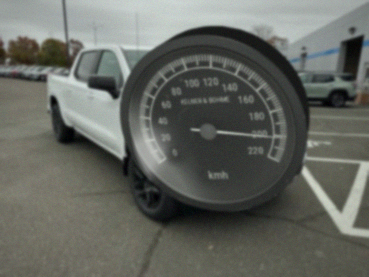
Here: 200km/h
